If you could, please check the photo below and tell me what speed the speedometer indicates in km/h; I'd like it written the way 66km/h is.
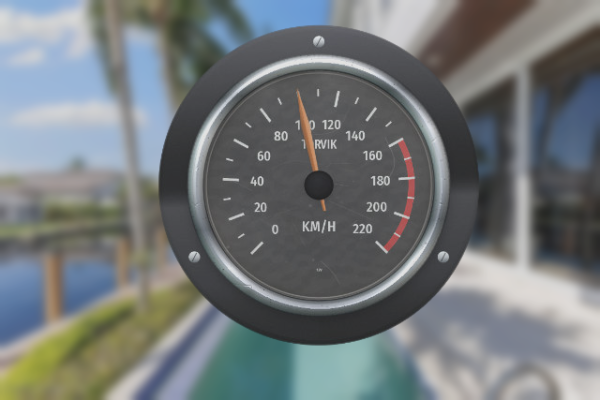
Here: 100km/h
